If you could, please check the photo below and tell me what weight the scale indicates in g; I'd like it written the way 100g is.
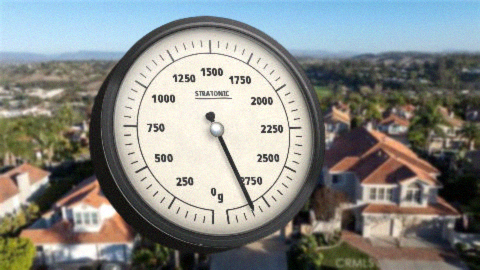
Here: 2850g
